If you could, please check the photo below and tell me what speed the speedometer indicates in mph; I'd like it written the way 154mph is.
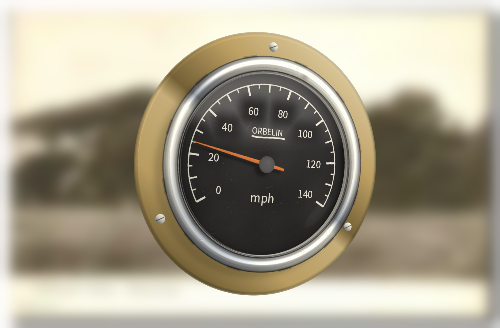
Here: 25mph
